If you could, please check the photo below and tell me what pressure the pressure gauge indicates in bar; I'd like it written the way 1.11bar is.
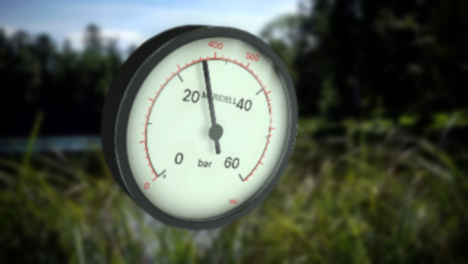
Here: 25bar
